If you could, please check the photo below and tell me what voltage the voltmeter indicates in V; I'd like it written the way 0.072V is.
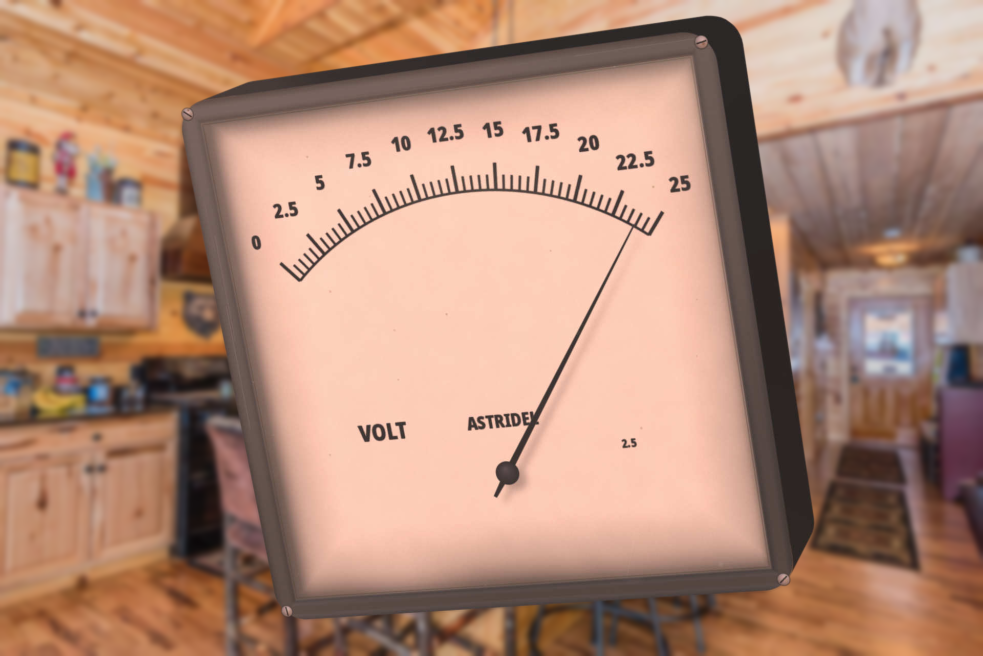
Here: 24V
